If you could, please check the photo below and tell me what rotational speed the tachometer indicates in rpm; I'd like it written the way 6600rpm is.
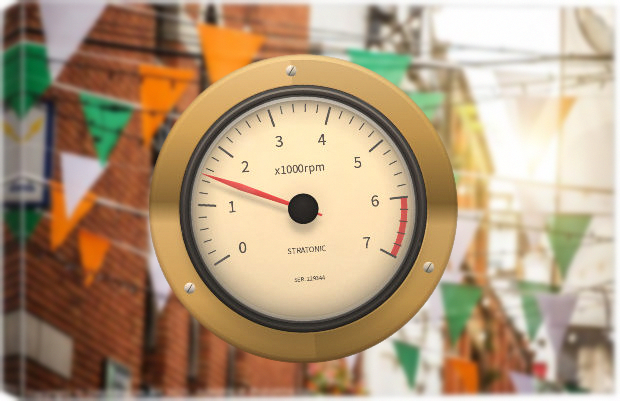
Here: 1500rpm
